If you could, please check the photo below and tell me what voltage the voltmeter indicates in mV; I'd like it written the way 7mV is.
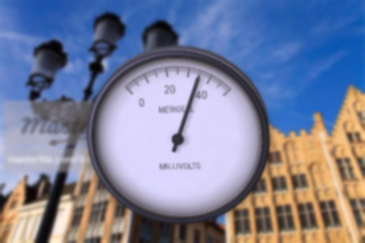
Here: 35mV
